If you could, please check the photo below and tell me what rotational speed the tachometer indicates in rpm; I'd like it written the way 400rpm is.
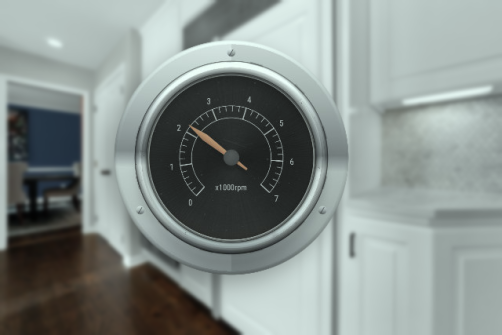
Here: 2200rpm
